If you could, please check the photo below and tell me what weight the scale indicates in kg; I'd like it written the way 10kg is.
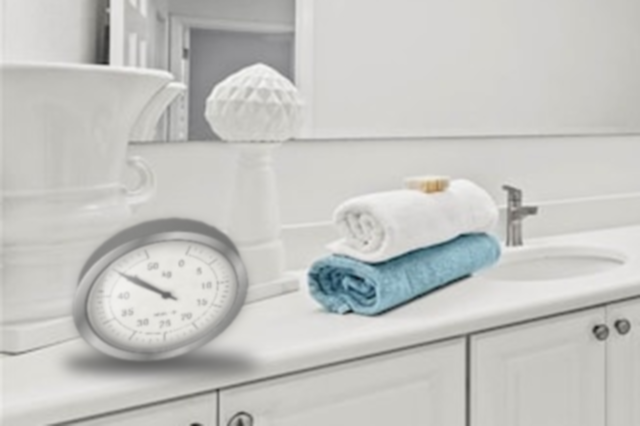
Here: 45kg
